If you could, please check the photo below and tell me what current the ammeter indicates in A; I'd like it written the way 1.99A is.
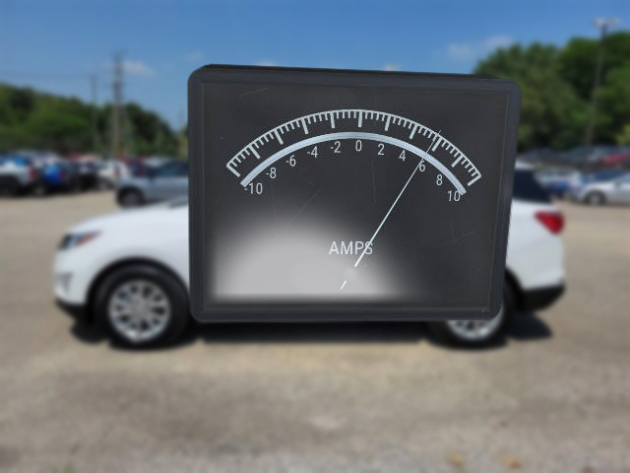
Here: 5.6A
